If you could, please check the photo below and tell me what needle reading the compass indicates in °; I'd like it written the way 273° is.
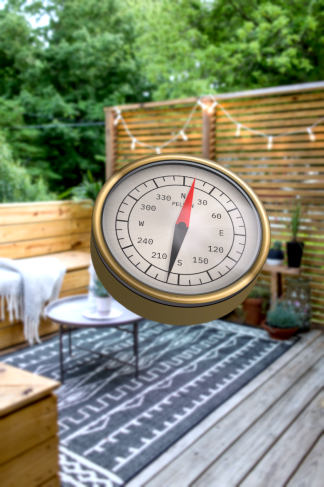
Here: 10°
